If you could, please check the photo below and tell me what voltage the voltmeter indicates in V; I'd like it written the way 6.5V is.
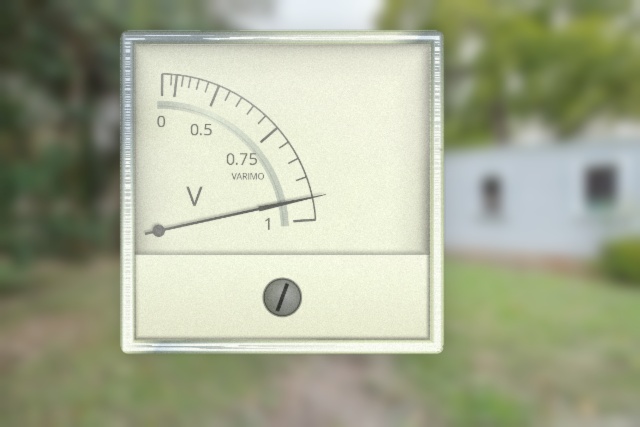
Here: 0.95V
